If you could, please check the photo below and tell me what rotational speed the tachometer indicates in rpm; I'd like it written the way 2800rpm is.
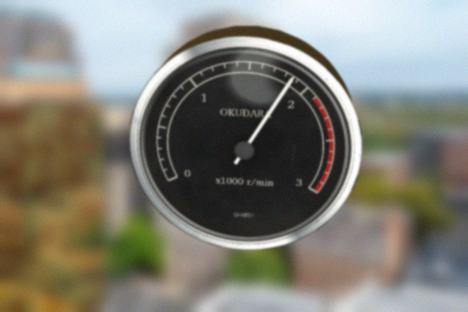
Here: 1850rpm
